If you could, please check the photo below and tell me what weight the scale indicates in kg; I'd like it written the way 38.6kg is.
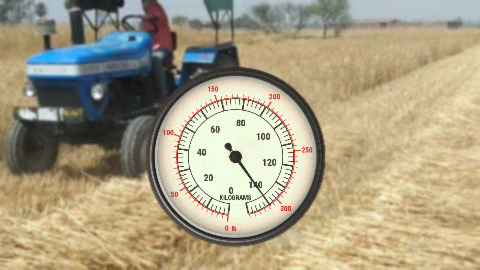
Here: 140kg
